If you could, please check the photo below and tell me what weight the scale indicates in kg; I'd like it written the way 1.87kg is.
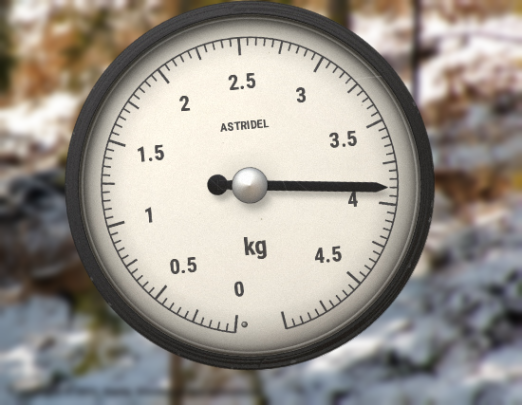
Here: 3.9kg
